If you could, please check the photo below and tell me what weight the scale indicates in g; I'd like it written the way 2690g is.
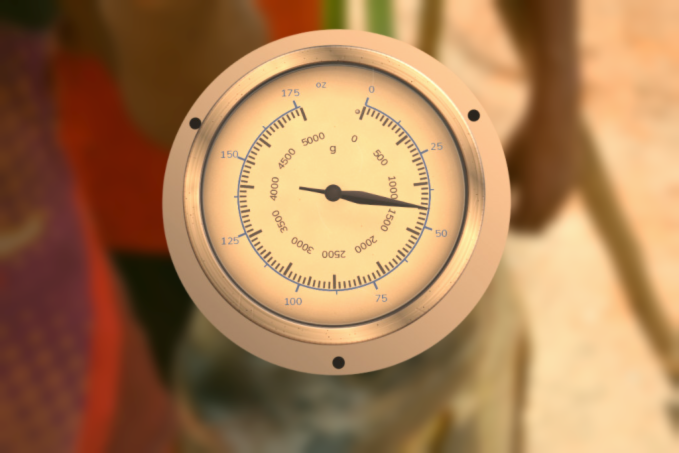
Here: 1250g
